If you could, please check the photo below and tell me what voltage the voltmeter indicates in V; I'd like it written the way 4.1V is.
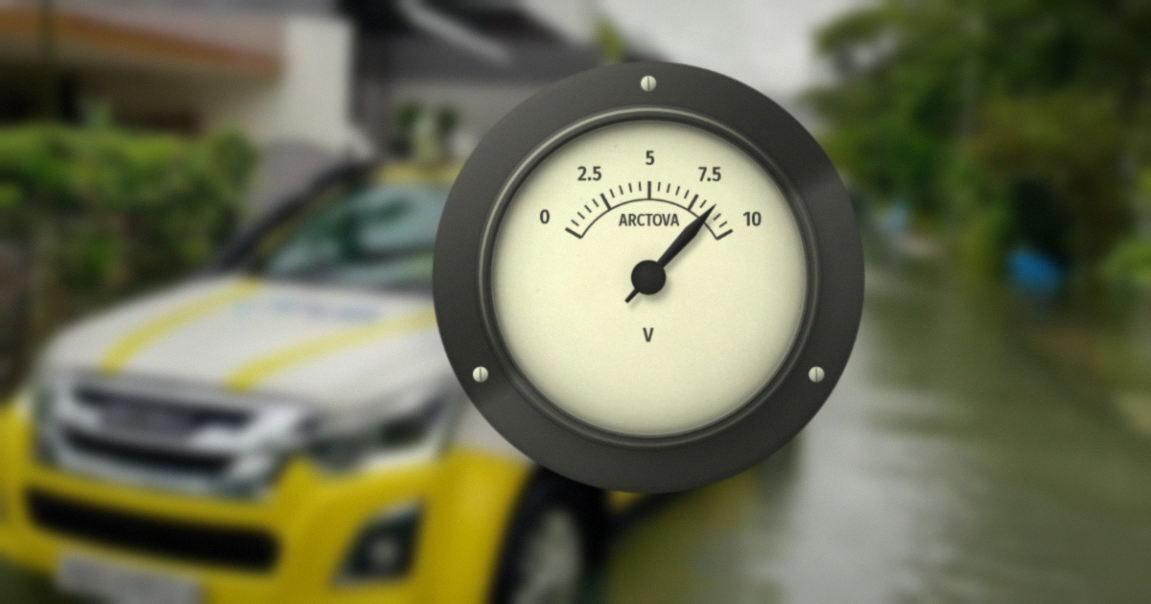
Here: 8.5V
